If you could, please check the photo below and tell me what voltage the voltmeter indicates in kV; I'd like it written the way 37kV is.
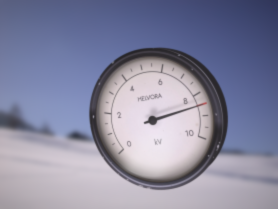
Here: 8.5kV
